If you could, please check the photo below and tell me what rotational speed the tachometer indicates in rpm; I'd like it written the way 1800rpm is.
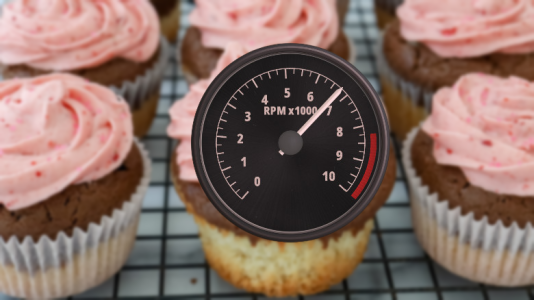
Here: 6750rpm
